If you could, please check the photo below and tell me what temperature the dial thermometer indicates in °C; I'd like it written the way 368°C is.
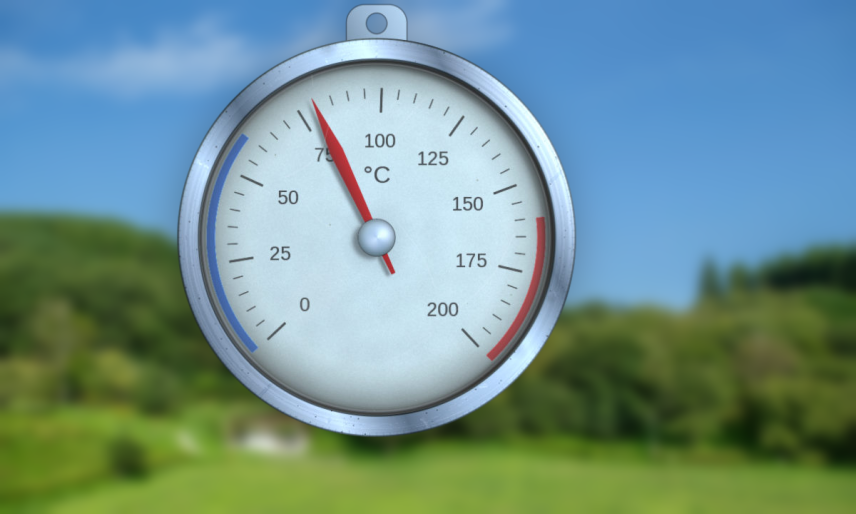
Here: 80°C
